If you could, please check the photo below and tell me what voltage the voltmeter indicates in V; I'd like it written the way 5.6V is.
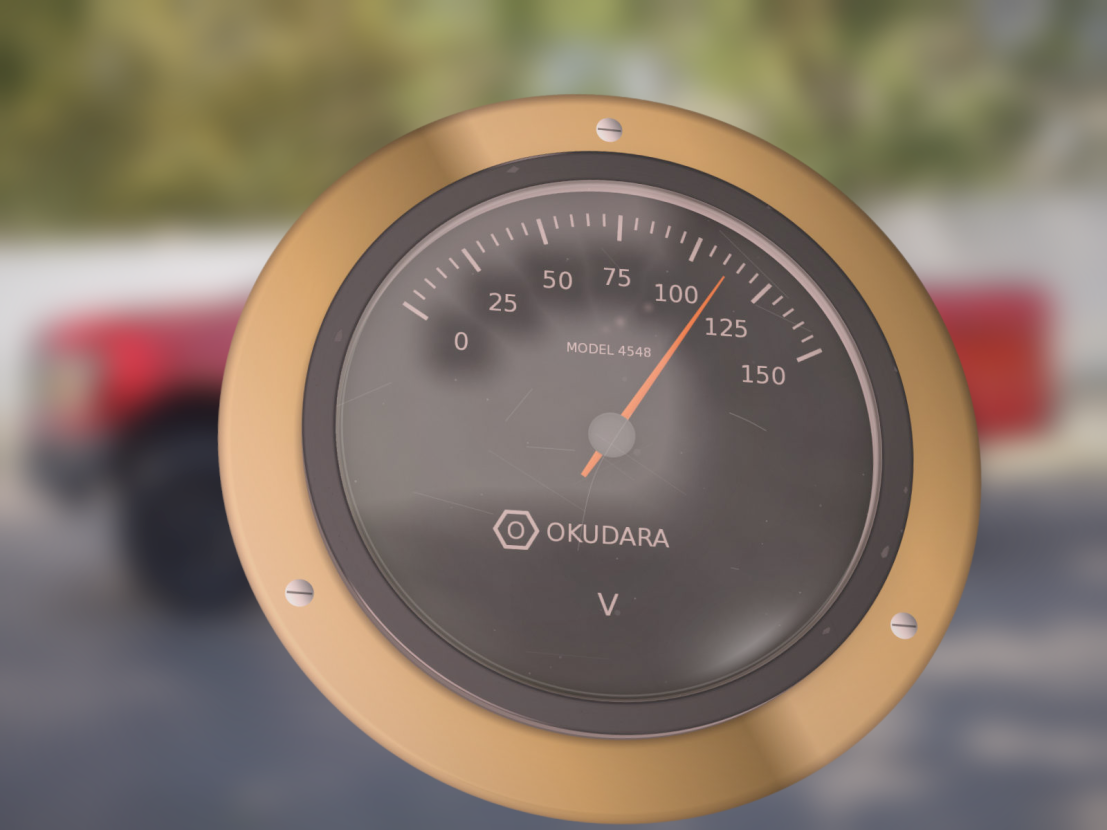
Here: 112.5V
